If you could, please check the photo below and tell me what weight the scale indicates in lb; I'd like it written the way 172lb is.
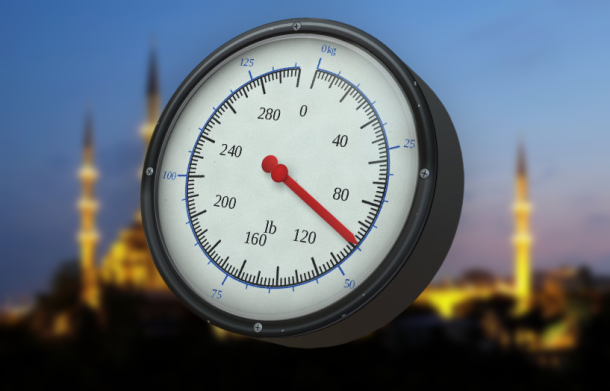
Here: 98lb
